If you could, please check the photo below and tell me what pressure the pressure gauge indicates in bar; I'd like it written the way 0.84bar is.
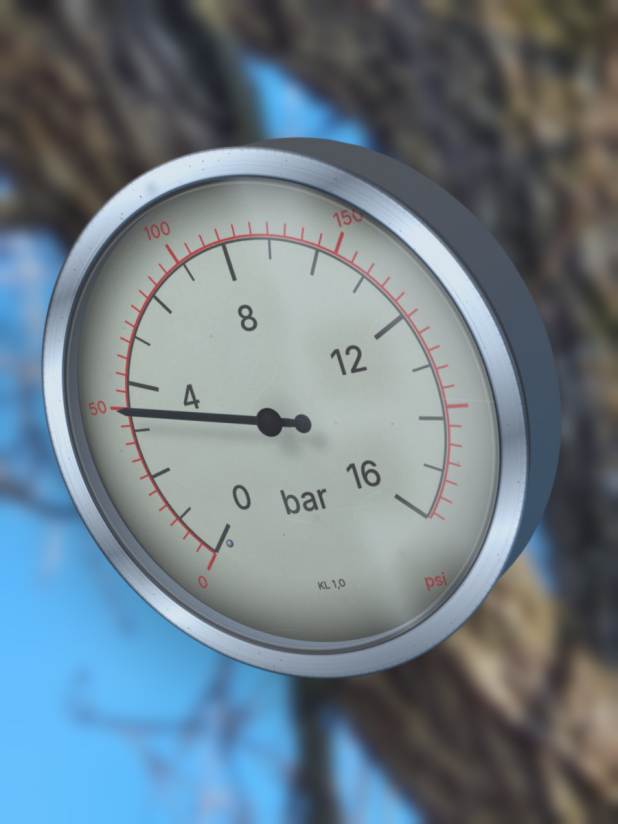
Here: 3.5bar
